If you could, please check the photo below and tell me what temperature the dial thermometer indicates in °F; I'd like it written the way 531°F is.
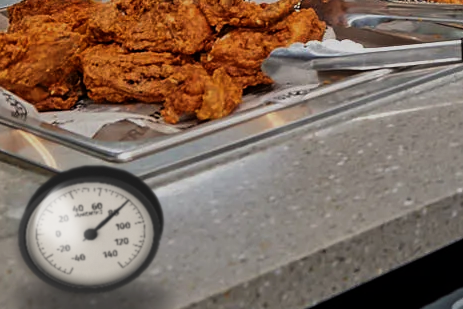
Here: 80°F
